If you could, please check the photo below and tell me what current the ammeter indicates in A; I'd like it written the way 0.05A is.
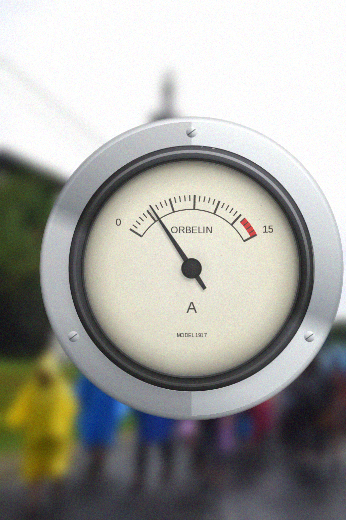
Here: 3A
